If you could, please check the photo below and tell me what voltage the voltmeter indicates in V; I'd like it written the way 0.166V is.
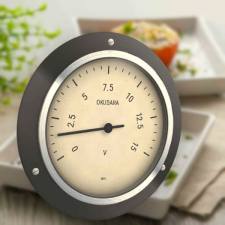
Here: 1.5V
